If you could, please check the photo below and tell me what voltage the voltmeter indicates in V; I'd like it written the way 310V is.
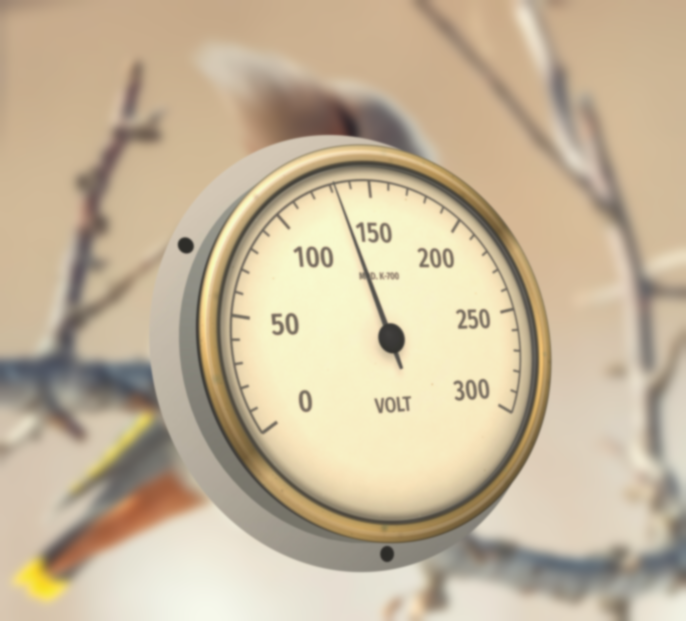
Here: 130V
